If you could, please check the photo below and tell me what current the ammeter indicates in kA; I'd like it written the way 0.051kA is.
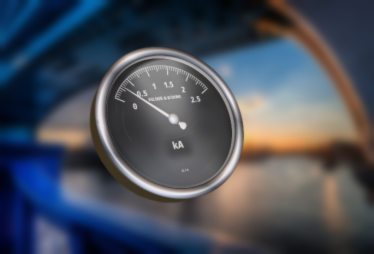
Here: 0.25kA
